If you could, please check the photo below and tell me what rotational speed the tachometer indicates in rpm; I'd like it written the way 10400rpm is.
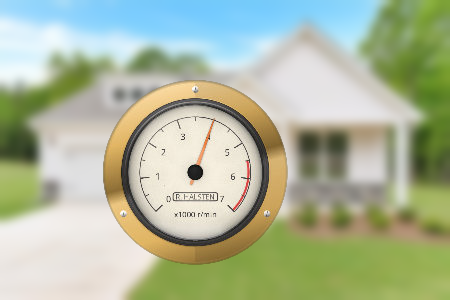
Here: 4000rpm
